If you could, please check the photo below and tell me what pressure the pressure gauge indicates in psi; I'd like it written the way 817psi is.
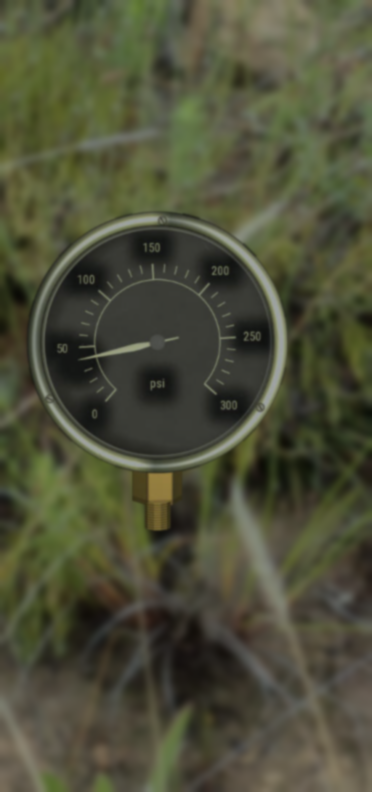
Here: 40psi
